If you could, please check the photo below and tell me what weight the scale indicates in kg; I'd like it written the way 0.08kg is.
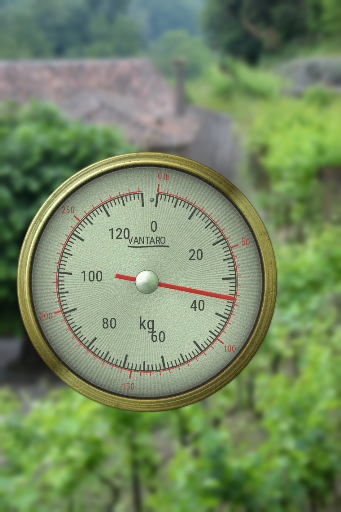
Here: 35kg
